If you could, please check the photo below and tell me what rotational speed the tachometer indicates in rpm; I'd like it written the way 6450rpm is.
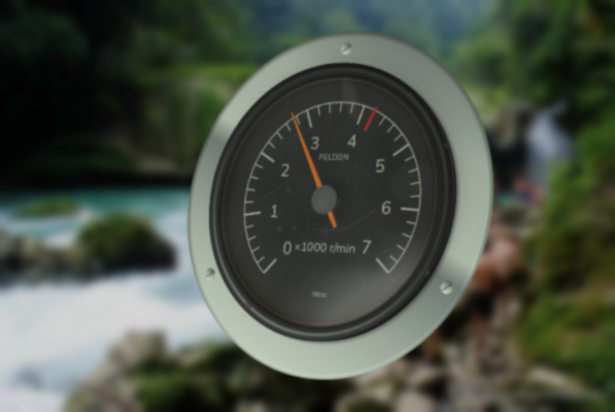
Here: 2800rpm
